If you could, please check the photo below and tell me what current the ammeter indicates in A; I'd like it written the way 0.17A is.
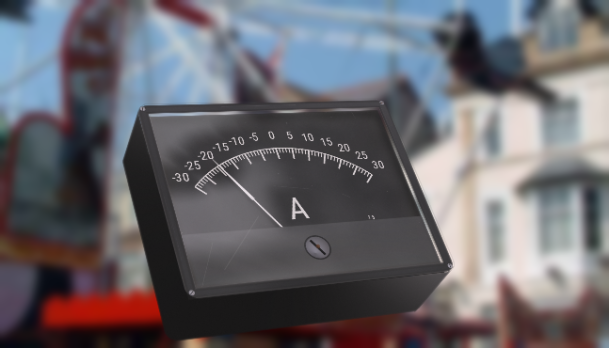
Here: -20A
